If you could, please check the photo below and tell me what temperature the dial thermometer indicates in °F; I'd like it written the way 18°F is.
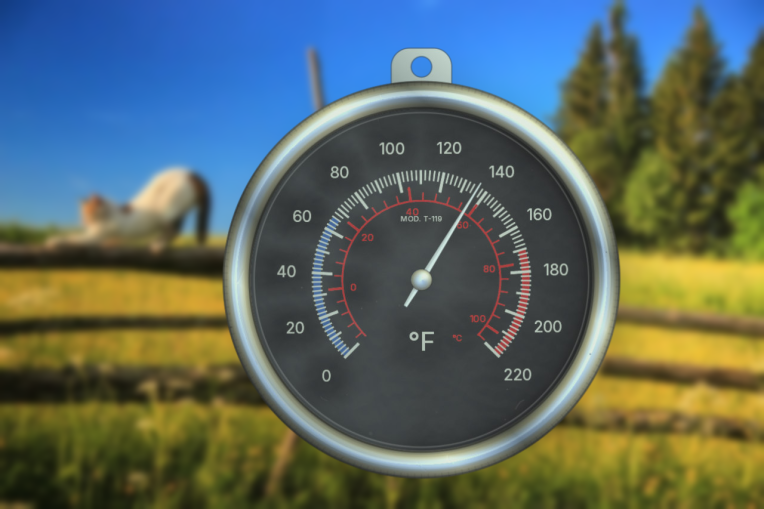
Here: 136°F
